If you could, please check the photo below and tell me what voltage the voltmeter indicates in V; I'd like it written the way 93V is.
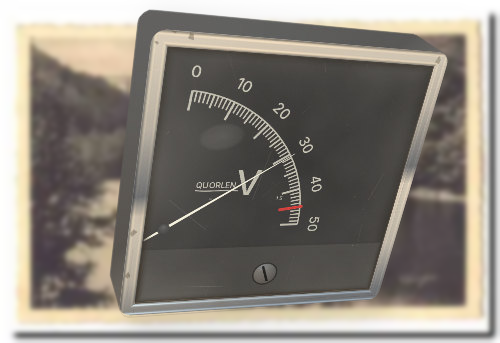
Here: 30V
